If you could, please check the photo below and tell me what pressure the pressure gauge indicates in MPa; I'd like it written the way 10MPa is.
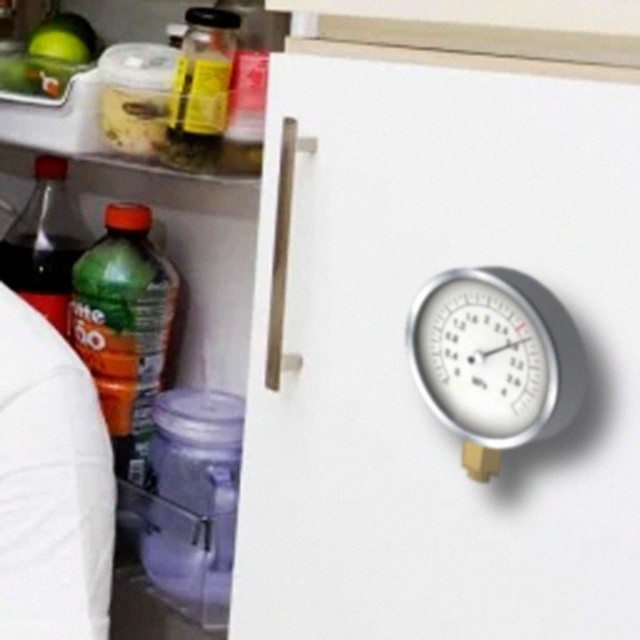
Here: 2.8MPa
